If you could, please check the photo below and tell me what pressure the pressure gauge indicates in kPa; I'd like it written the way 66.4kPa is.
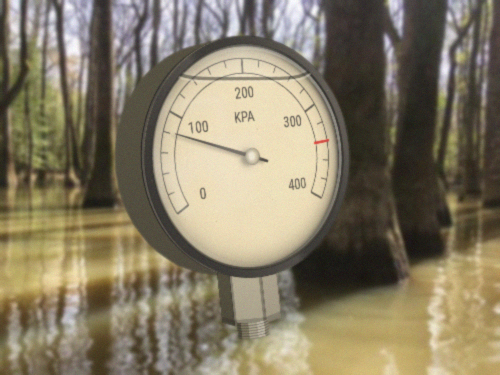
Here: 80kPa
